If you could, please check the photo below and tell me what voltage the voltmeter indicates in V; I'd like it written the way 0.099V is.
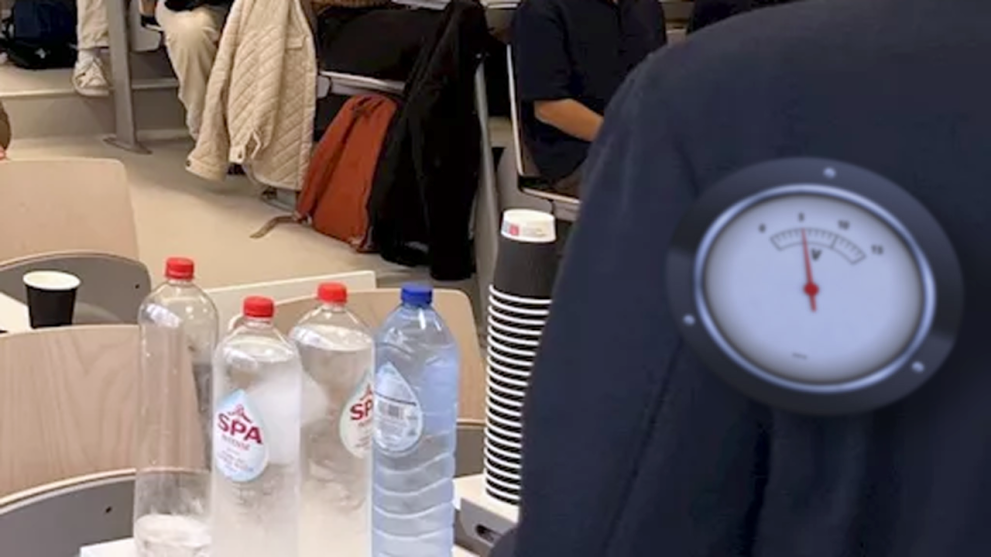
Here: 5V
